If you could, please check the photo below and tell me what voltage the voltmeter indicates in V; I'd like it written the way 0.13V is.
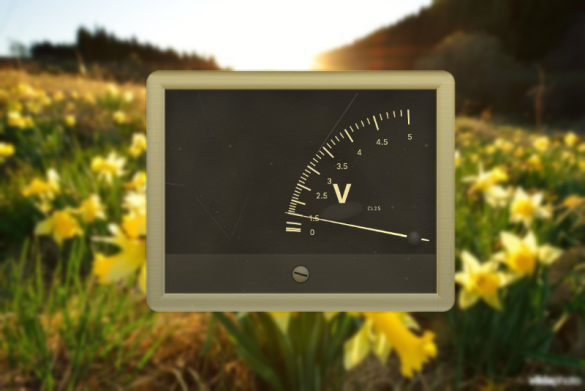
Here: 1.5V
